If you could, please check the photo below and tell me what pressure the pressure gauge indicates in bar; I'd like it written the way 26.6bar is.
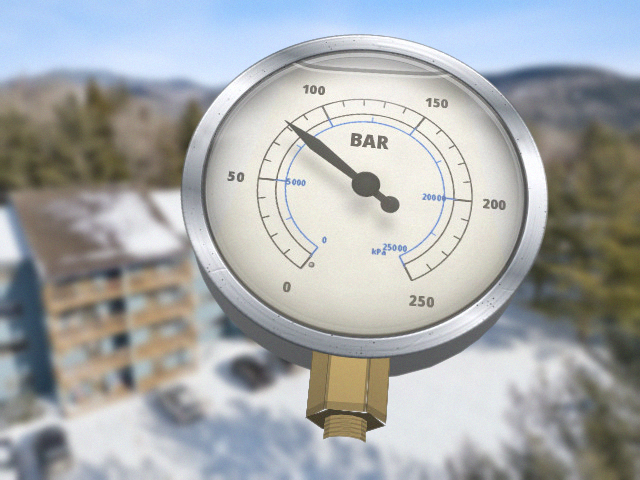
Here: 80bar
